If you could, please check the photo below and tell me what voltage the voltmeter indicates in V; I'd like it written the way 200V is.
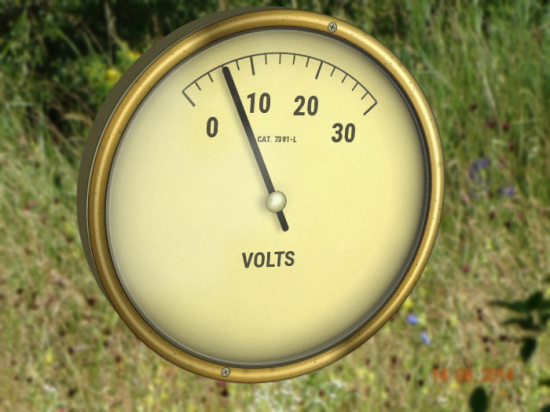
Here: 6V
